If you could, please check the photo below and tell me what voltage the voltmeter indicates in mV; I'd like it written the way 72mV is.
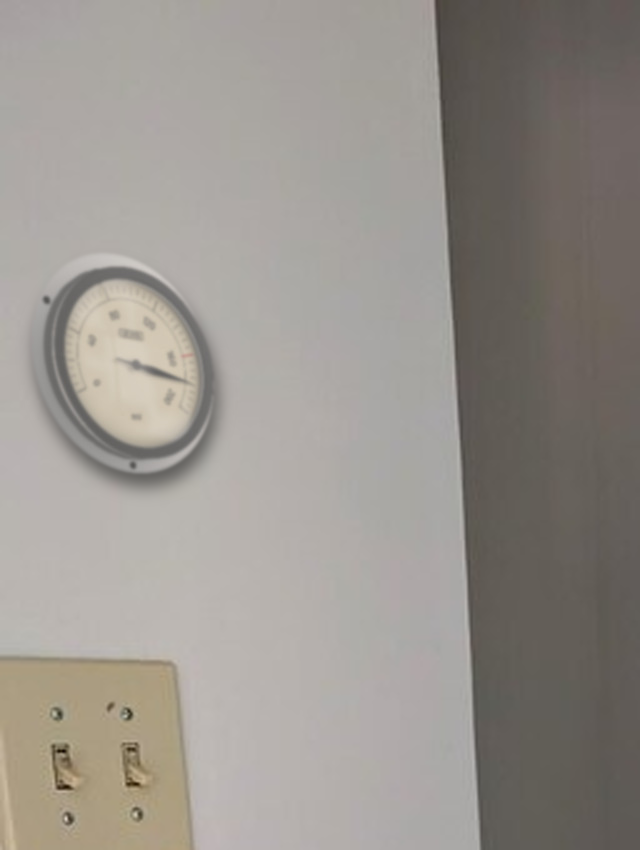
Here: 180mV
